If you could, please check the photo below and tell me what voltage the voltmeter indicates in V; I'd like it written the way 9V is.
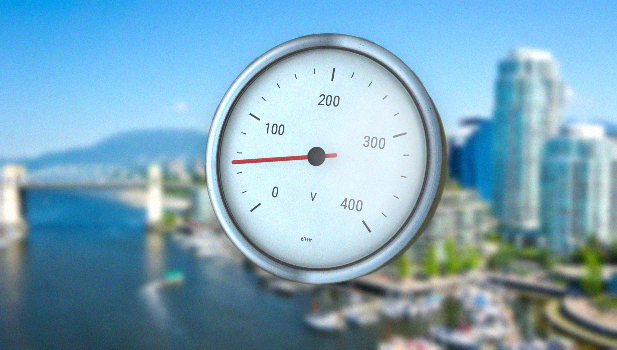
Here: 50V
